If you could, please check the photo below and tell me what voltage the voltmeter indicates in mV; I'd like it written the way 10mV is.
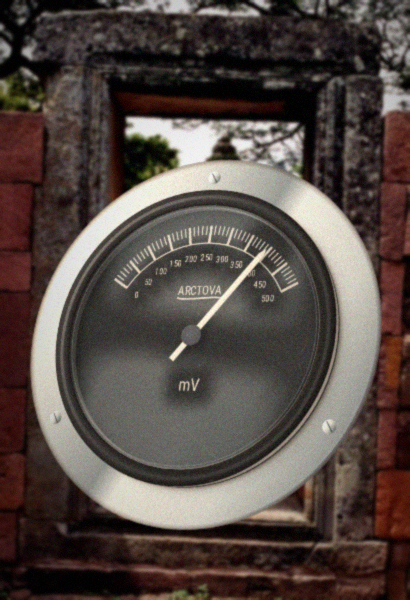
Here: 400mV
